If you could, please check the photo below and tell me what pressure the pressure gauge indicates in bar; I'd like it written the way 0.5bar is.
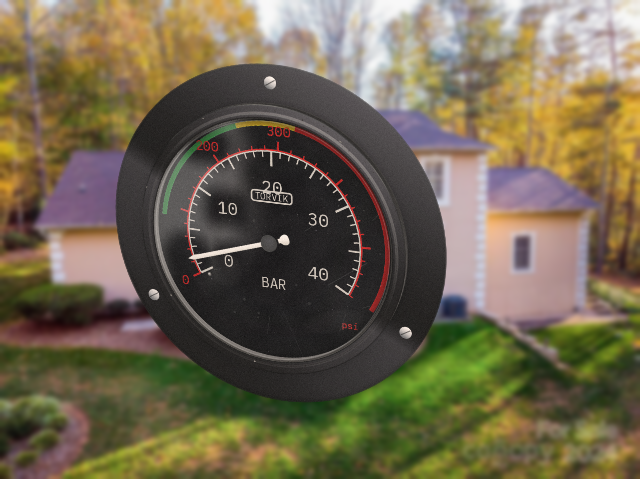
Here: 2bar
